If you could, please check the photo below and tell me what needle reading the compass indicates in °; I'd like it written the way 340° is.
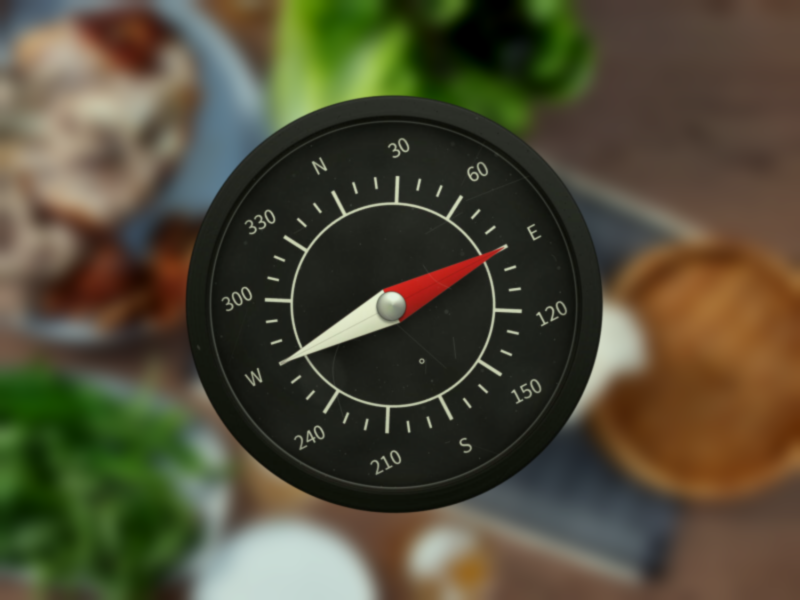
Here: 90°
